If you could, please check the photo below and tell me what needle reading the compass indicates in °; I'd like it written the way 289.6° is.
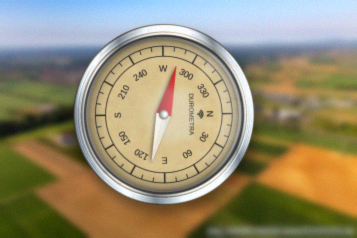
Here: 285°
